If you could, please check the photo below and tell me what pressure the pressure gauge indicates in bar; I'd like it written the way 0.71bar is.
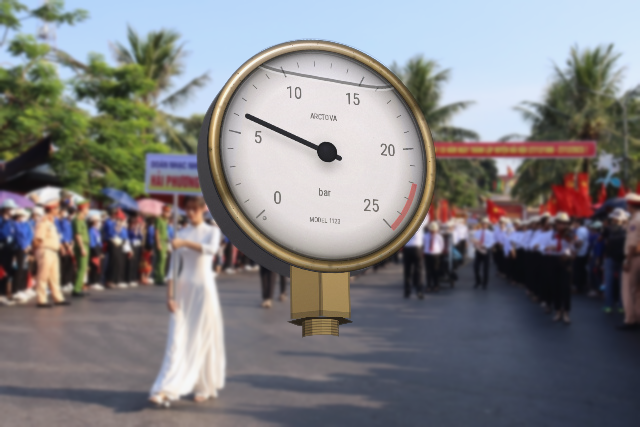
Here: 6bar
